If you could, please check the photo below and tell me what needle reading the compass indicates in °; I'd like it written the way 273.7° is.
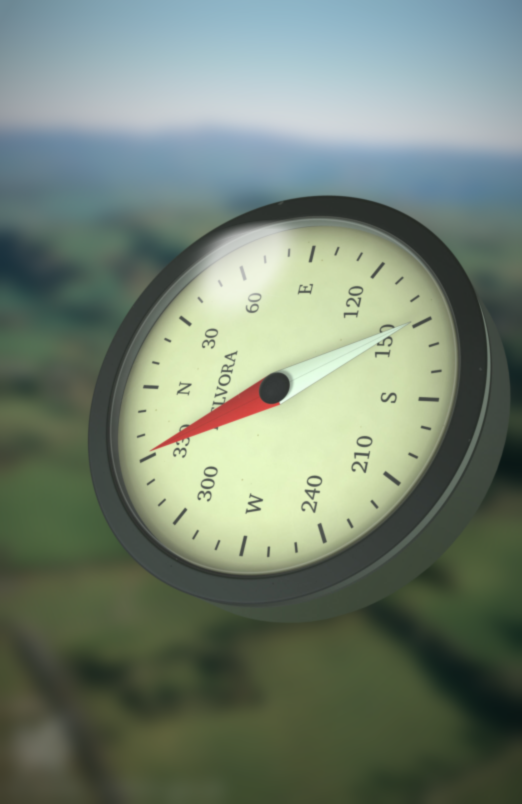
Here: 330°
